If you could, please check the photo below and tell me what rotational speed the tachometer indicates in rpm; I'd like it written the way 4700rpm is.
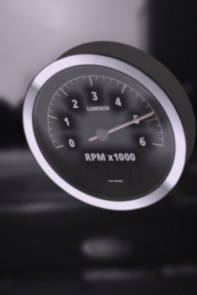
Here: 5000rpm
